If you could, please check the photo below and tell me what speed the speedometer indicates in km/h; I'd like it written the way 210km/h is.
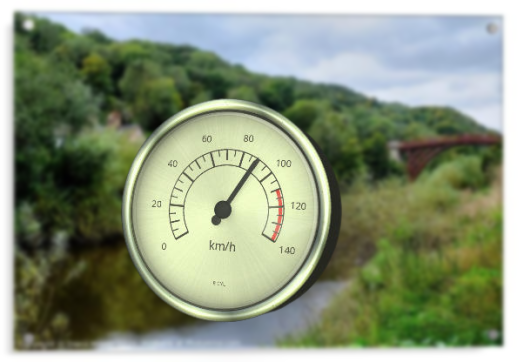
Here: 90km/h
